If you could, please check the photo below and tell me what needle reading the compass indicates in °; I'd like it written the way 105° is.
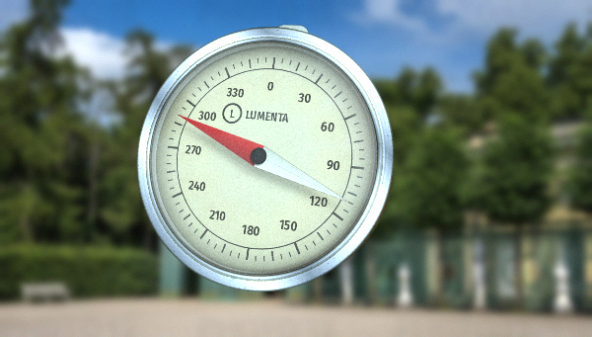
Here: 290°
